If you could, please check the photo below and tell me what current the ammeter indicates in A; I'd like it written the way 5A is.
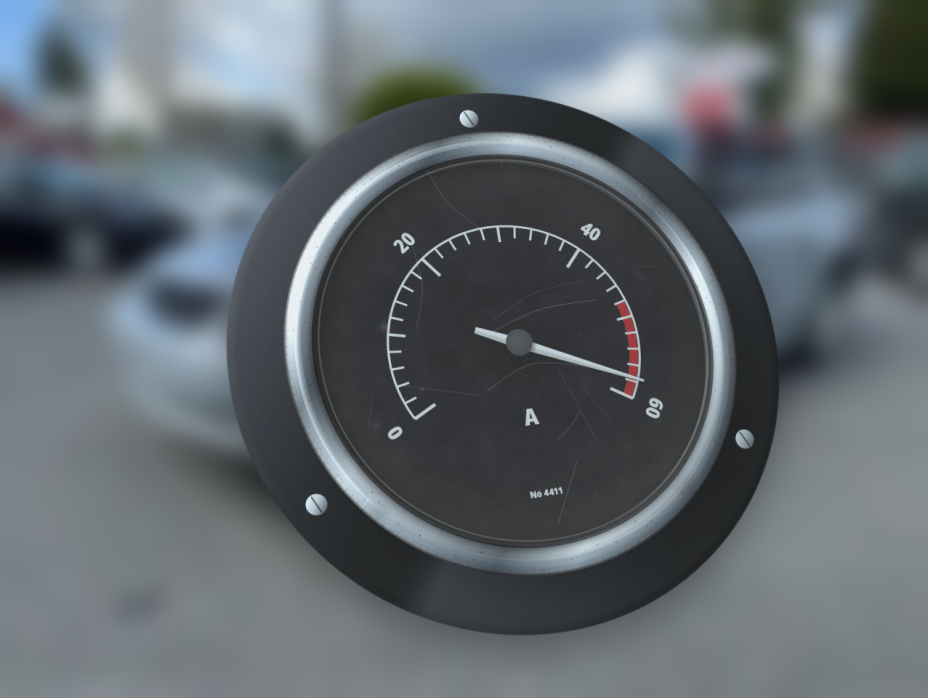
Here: 58A
